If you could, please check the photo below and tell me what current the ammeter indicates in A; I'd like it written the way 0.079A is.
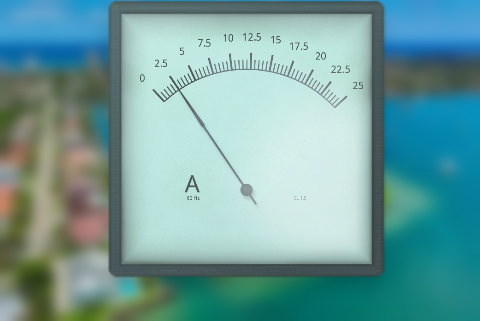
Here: 2.5A
